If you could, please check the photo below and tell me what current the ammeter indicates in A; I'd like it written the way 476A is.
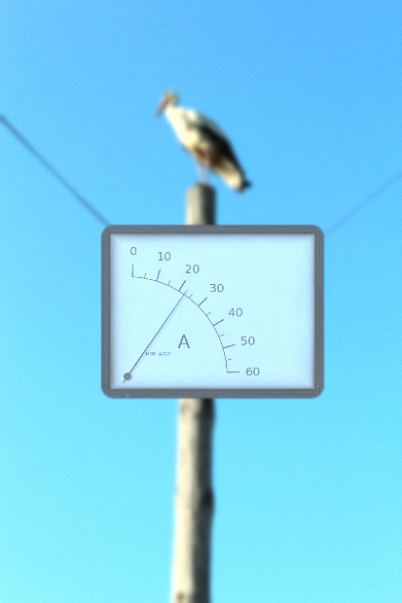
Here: 22.5A
